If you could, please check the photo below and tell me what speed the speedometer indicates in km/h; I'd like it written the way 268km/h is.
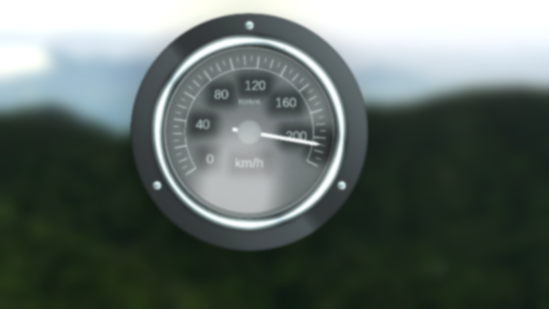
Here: 205km/h
